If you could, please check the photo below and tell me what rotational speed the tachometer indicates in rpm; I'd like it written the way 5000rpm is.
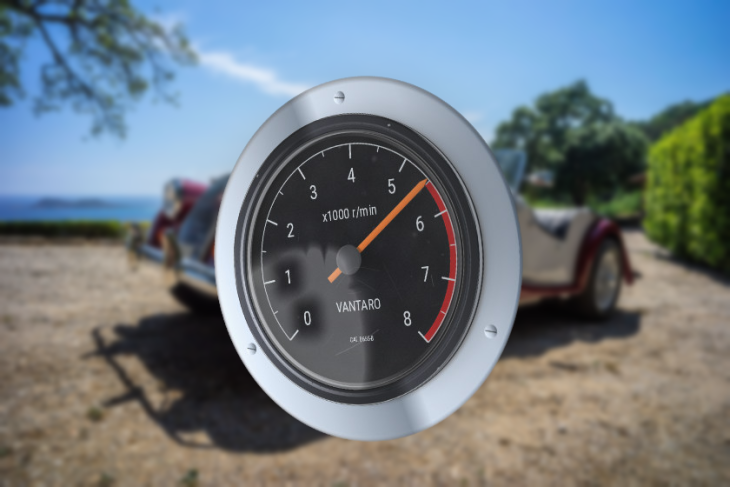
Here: 5500rpm
